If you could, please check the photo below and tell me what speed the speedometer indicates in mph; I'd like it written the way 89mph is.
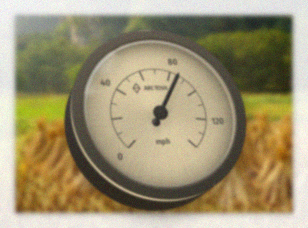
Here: 85mph
